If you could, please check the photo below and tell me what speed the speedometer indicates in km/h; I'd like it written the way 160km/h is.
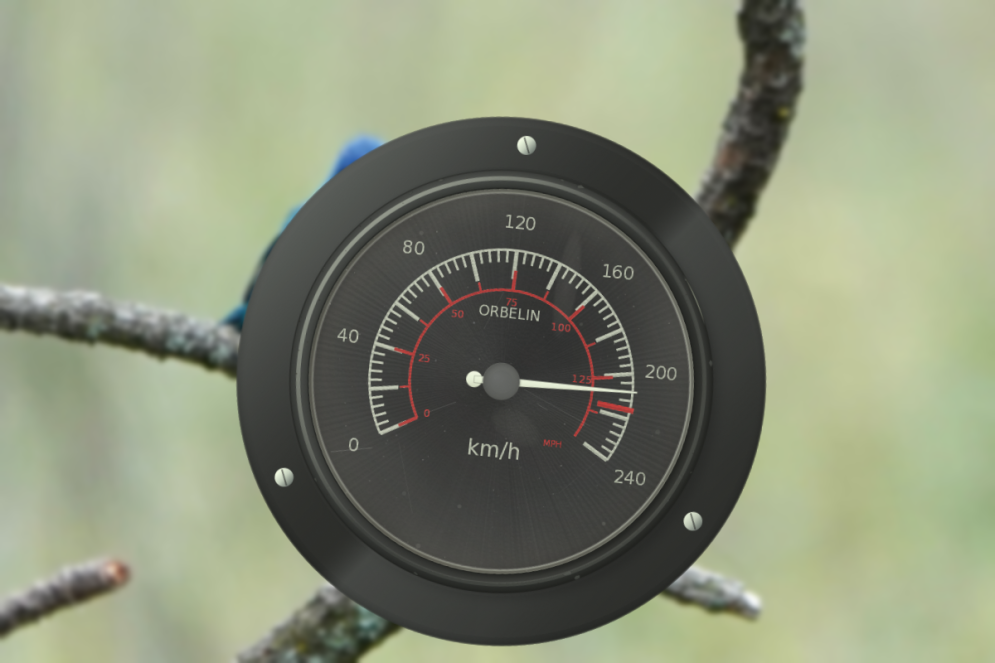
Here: 208km/h
